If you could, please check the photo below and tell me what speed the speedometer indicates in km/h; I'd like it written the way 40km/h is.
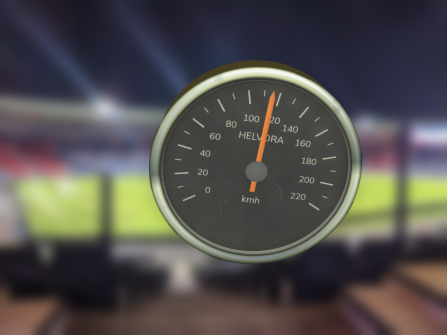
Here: 115km/h
